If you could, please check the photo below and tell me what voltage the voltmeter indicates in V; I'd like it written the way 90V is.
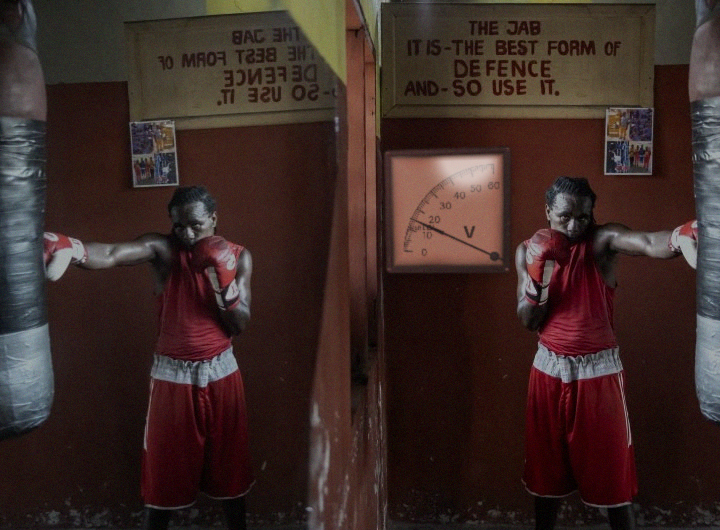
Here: 15V
